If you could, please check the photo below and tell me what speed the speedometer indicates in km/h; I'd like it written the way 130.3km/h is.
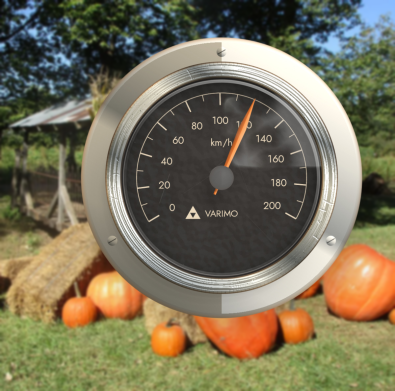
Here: 120km/h
